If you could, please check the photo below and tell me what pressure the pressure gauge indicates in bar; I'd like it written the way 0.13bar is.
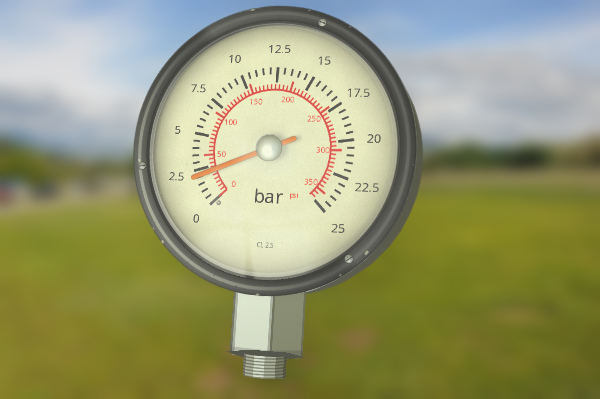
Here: 2bar
